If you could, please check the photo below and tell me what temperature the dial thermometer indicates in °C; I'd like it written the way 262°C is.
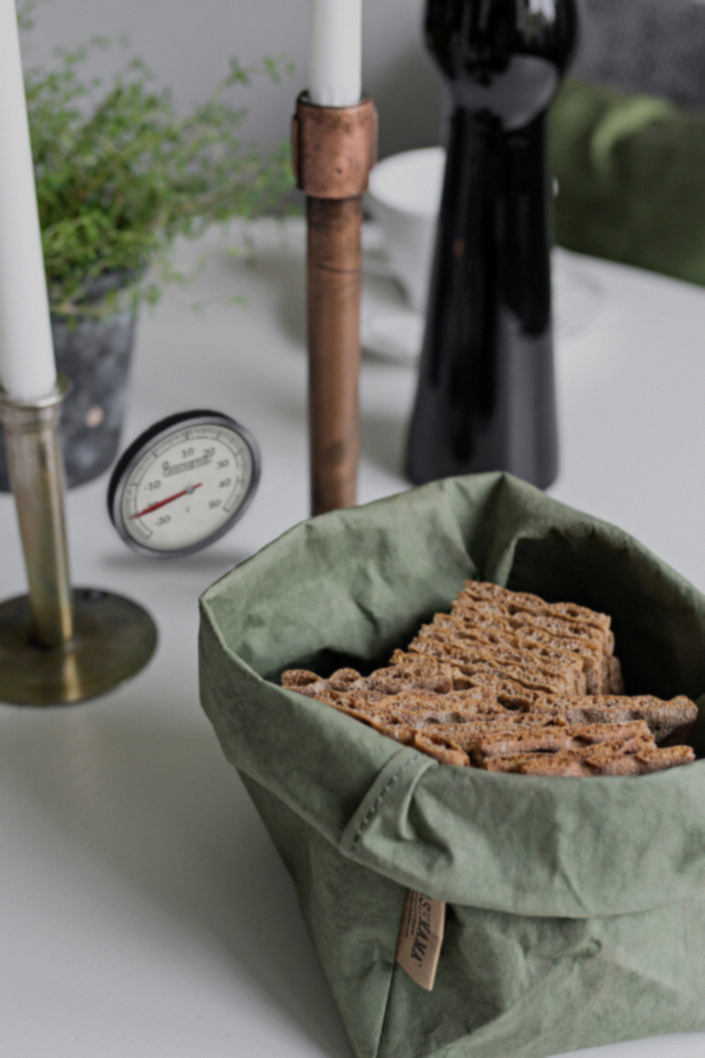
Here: -20°C
